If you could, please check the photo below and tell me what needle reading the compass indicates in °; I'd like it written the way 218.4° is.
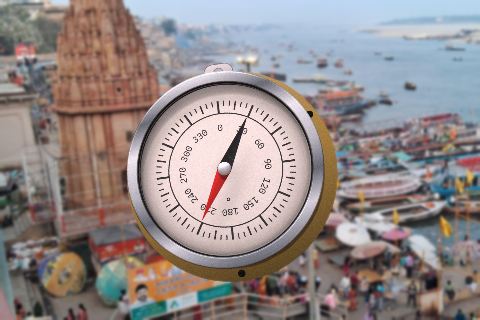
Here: 210°
